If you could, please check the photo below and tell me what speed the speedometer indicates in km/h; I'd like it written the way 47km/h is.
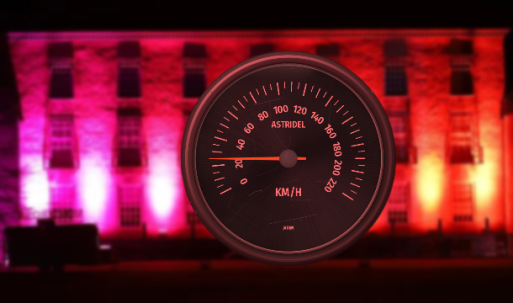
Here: 25km/h
